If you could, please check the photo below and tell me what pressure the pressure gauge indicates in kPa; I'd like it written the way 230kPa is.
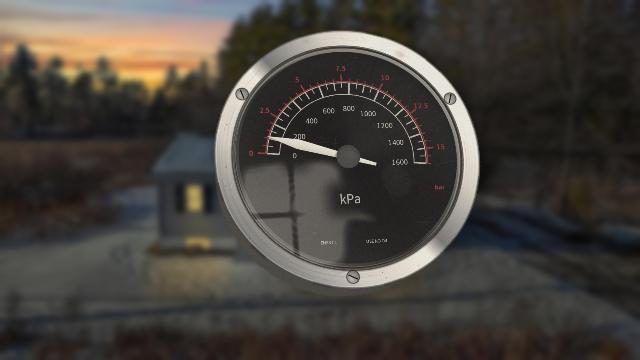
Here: 100kPa
